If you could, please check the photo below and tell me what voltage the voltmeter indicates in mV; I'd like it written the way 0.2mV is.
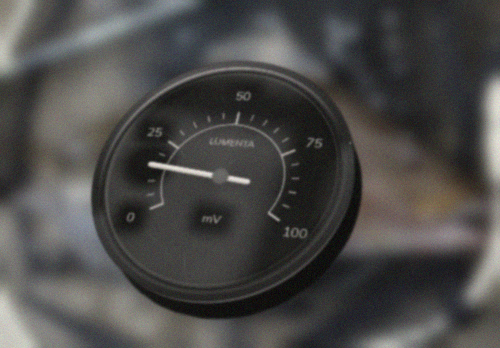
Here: 15mV
